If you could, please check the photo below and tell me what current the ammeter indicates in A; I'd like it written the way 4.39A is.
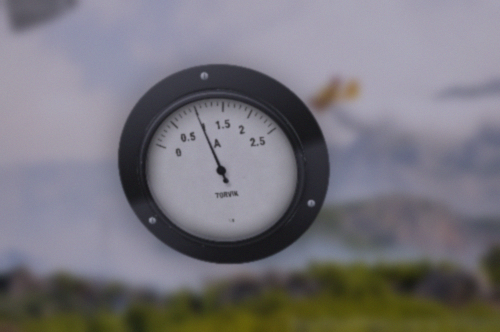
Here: 1A
